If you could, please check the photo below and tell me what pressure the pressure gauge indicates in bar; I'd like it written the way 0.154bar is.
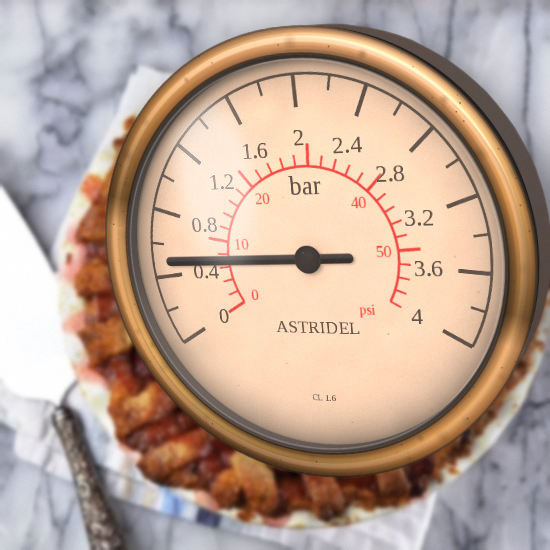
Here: 0.5bar
